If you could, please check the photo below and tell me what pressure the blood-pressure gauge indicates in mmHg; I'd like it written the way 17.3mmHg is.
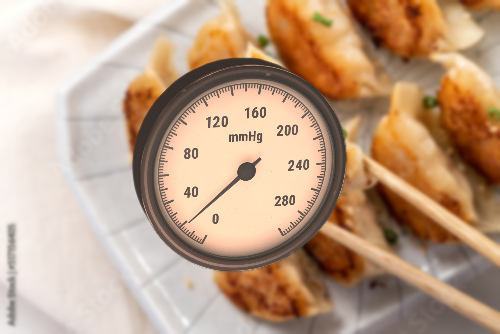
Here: 20mmHg
